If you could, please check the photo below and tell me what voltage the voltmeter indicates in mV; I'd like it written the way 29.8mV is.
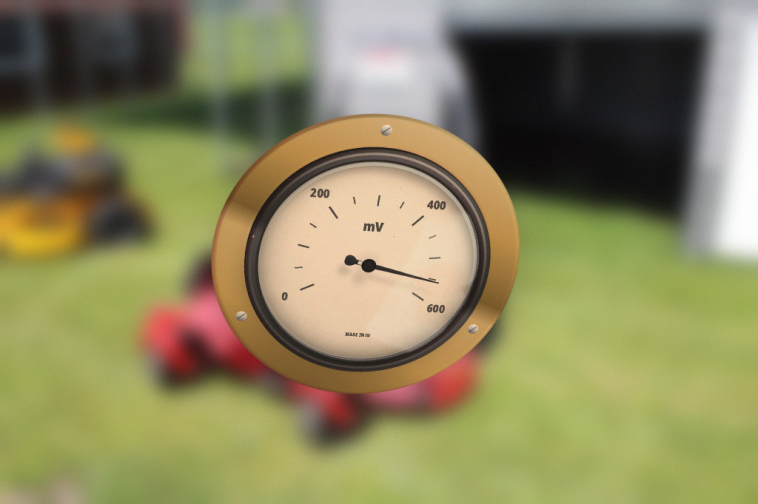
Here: 550mV
